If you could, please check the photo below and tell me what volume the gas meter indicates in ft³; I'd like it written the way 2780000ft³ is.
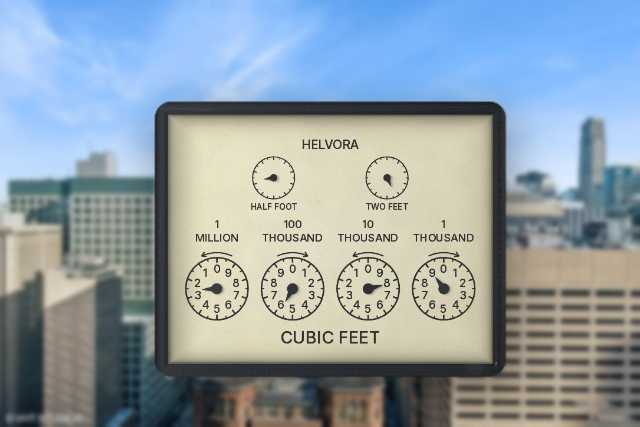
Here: 257900ft³
